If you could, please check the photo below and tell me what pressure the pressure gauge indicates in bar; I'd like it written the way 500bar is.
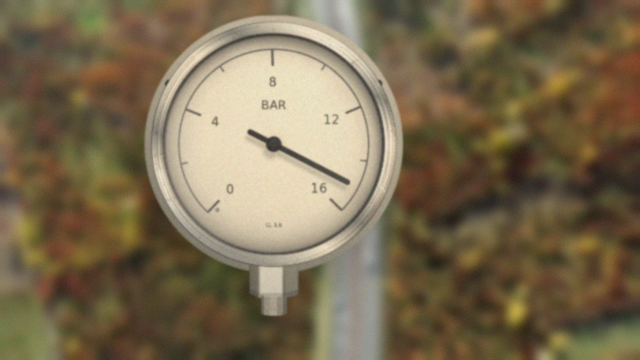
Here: 15bar
